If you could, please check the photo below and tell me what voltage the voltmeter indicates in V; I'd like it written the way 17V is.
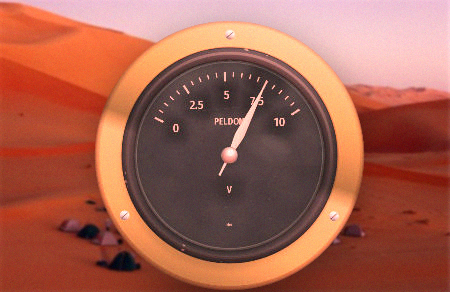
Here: 7.5V
